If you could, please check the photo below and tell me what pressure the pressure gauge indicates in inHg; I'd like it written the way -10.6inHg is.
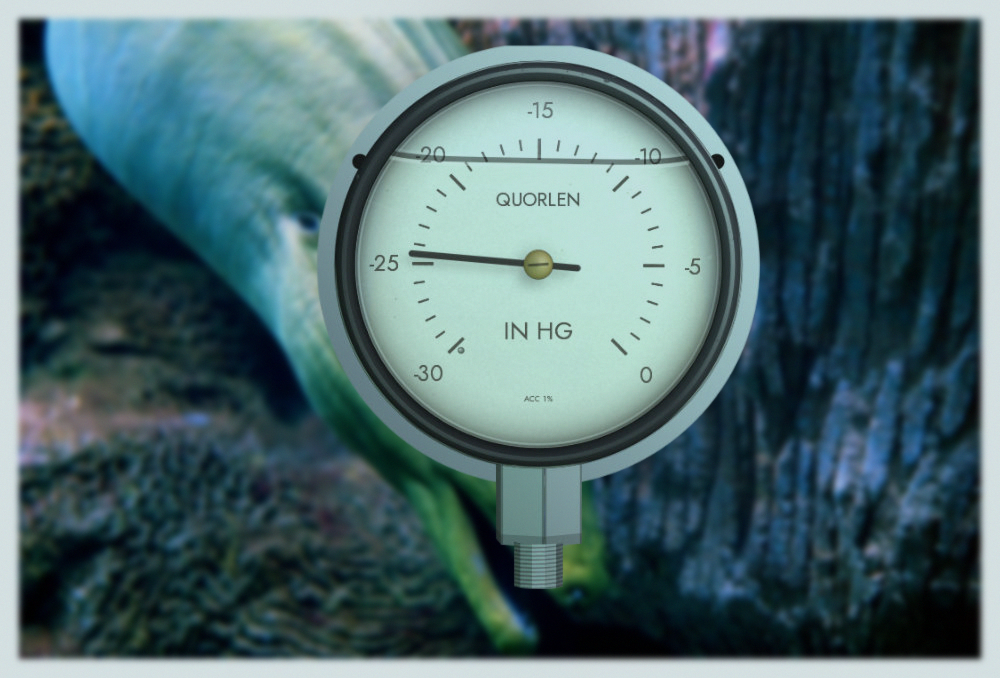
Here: -24.5inHg
